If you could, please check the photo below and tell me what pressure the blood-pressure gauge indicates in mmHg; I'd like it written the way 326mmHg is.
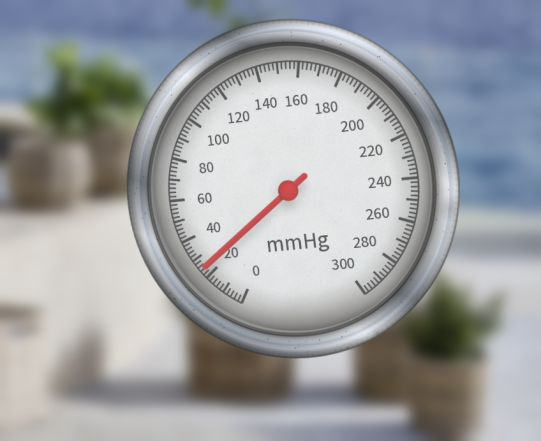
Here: 24mmHg
